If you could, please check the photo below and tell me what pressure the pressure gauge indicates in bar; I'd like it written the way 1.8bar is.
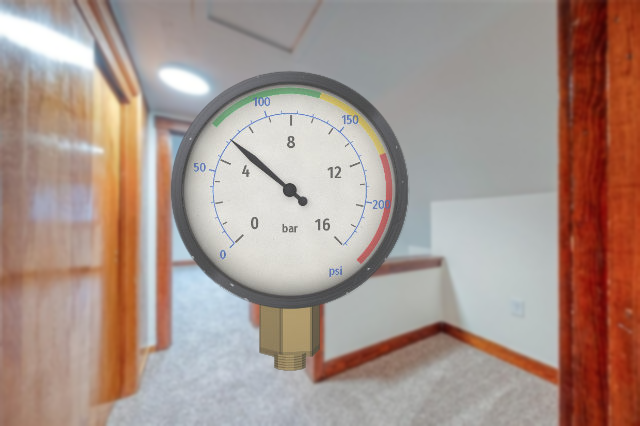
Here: 5bar
